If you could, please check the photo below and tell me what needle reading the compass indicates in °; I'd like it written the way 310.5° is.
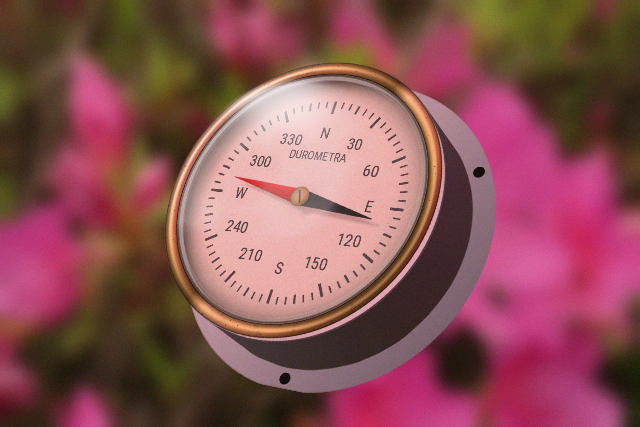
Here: 280°
